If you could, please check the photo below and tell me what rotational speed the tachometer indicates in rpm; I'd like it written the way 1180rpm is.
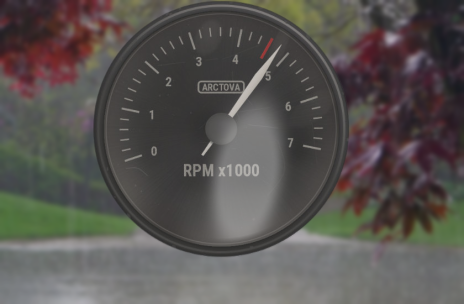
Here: 4800rpm
